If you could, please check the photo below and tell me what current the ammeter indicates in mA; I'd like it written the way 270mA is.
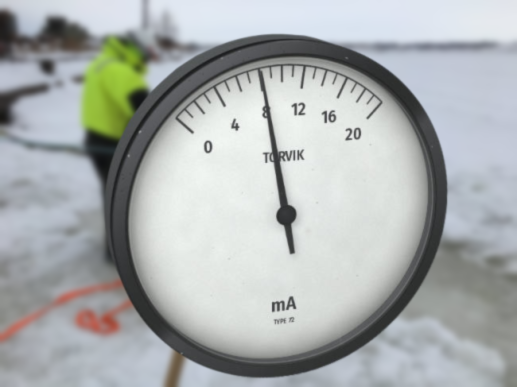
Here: 8mA
